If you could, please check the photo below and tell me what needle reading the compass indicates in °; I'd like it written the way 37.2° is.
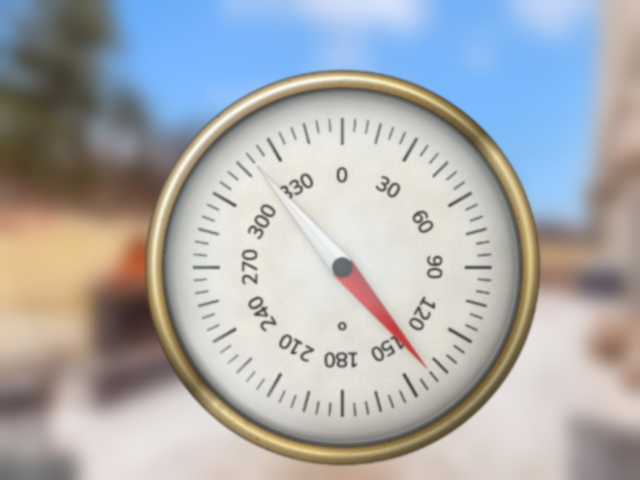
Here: 140°
